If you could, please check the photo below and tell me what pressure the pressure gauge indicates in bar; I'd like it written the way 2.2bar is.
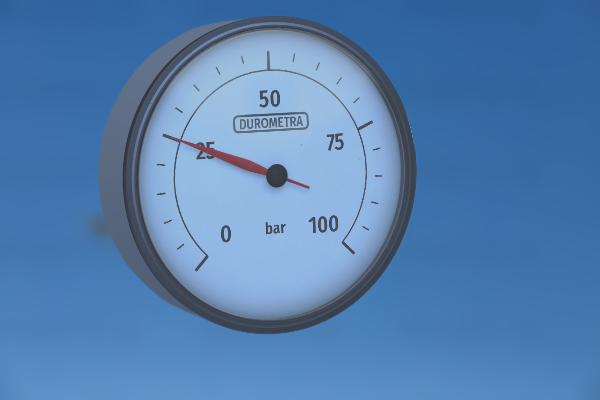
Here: 25bar
